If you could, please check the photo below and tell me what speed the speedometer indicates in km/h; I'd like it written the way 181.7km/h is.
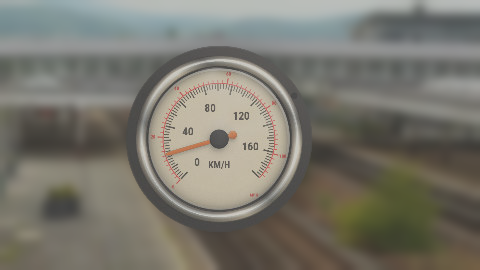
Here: 20km/h
